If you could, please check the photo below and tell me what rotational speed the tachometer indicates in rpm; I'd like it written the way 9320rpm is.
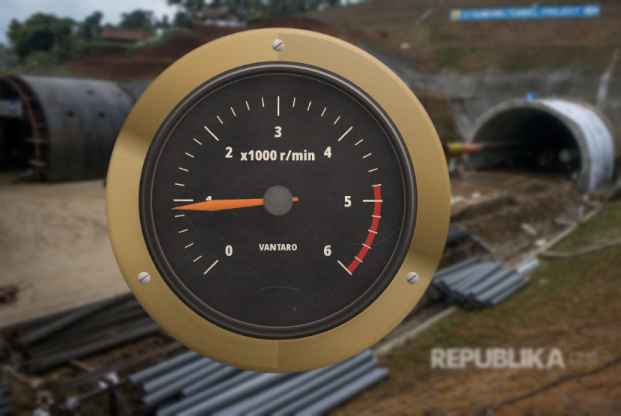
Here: 900rpm
